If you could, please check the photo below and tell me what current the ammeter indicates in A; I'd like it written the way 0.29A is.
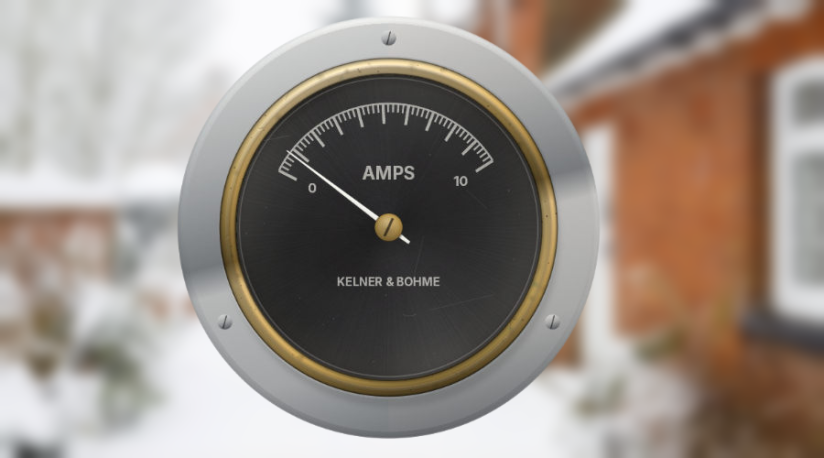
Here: 0.8A
